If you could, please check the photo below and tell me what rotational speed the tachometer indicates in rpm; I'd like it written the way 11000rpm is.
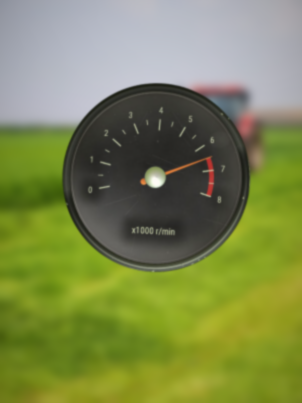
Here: 6500rpm
